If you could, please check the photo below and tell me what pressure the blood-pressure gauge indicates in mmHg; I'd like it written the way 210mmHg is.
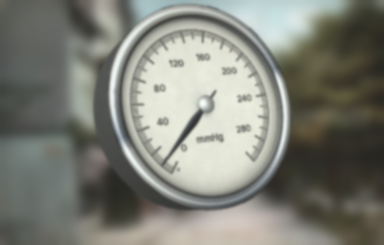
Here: 10mmHg
